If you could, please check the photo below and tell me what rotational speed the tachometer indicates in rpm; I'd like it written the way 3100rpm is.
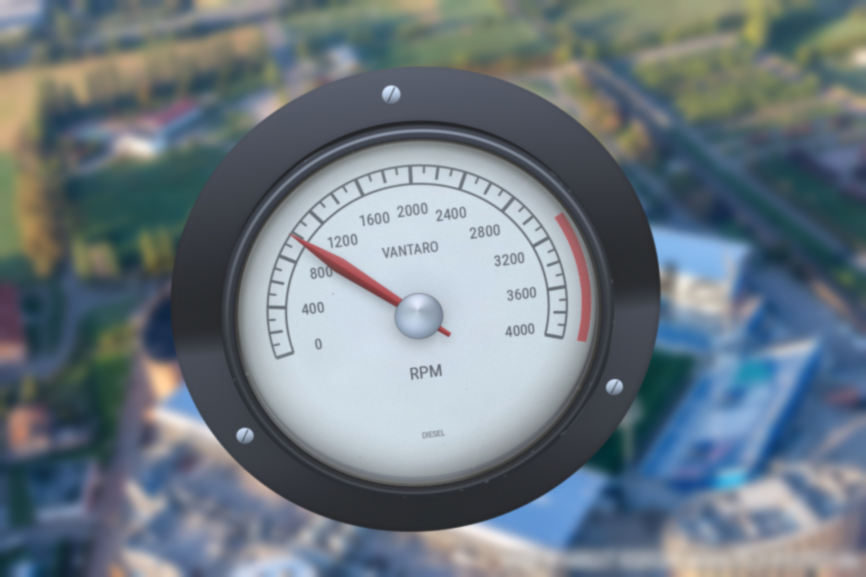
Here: 1000rpm
